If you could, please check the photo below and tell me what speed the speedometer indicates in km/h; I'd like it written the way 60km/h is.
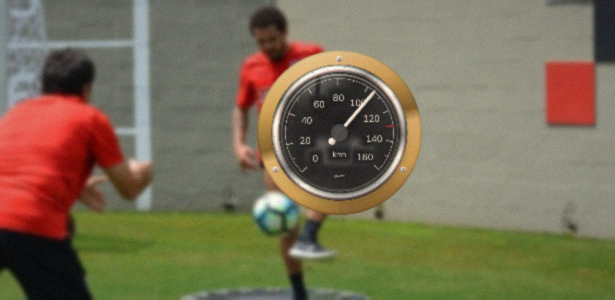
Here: 105km/h
